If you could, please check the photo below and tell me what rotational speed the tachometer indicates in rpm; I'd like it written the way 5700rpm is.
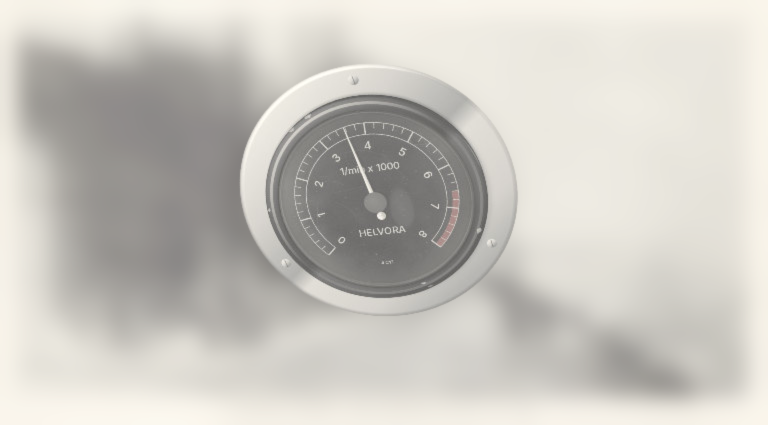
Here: 3600rpm
